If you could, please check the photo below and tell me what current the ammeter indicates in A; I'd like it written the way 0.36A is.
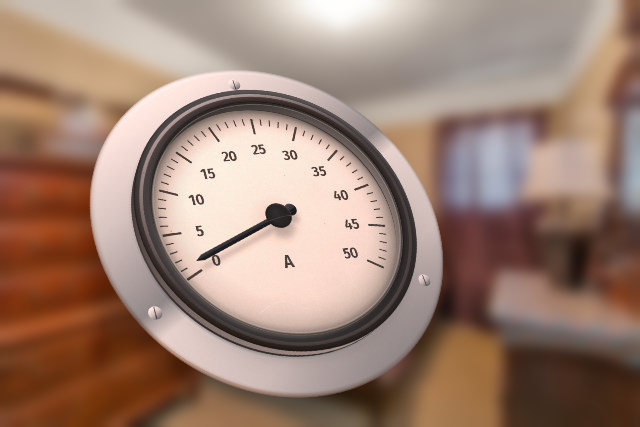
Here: 1A
